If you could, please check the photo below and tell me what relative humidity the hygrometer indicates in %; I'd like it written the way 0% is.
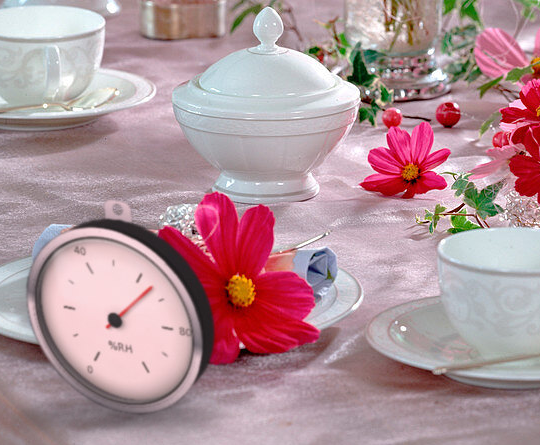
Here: 65%
